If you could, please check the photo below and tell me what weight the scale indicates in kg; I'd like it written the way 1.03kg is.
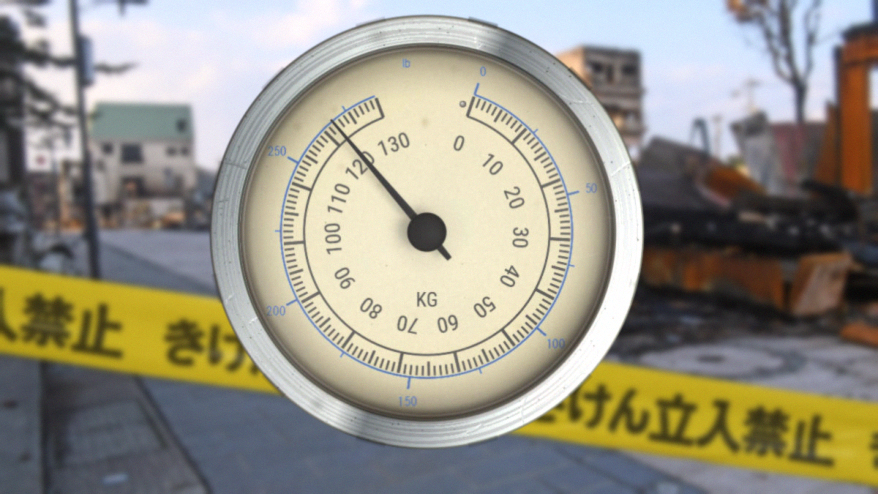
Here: 122kg
